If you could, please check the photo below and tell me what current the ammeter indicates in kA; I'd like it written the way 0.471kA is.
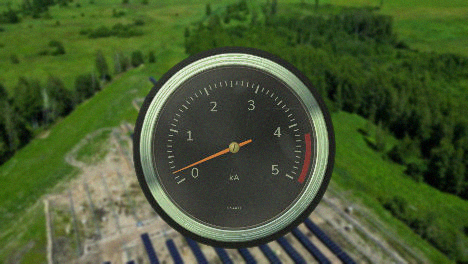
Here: 0.2kA
